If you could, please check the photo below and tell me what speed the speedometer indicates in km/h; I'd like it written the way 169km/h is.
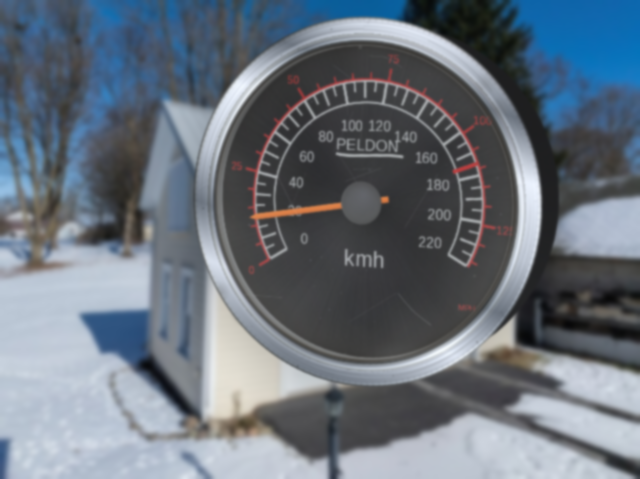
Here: 20km/h
